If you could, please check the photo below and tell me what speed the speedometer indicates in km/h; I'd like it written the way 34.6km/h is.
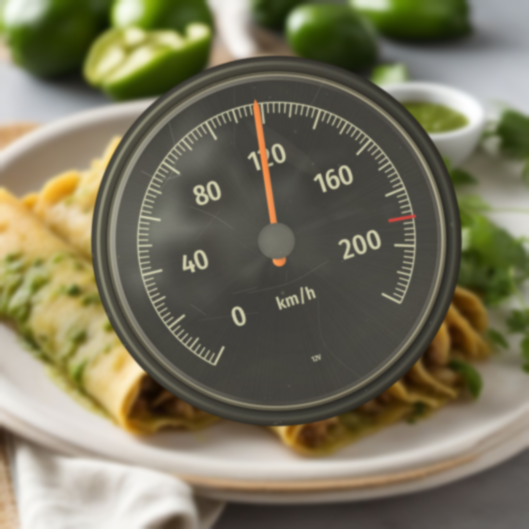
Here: 118km/h
